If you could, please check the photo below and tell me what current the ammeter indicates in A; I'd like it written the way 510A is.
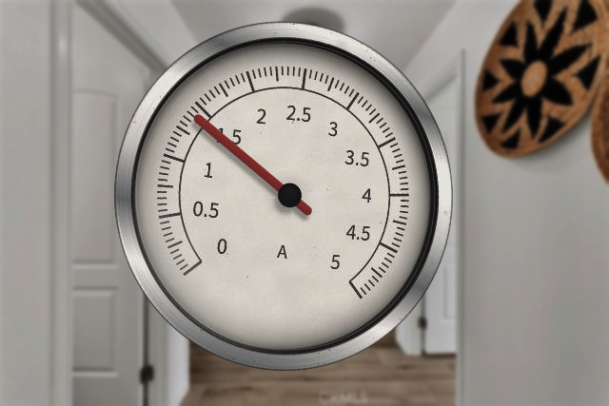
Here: 1.4A
